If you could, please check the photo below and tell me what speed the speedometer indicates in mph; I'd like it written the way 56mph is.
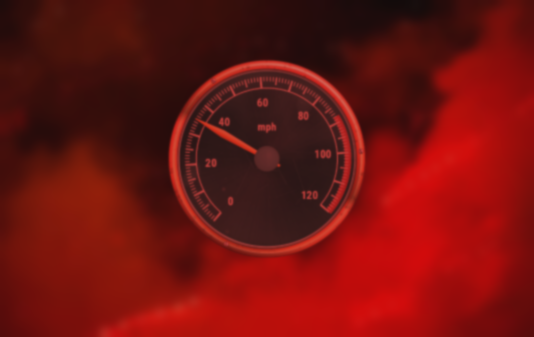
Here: 35mph
